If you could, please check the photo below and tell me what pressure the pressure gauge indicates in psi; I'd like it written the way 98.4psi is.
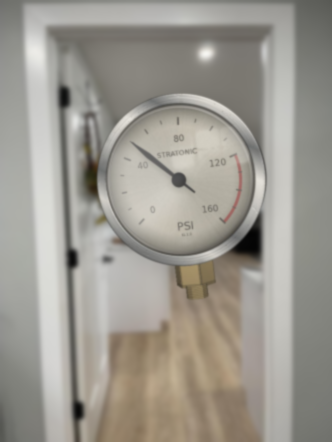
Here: 50psi
